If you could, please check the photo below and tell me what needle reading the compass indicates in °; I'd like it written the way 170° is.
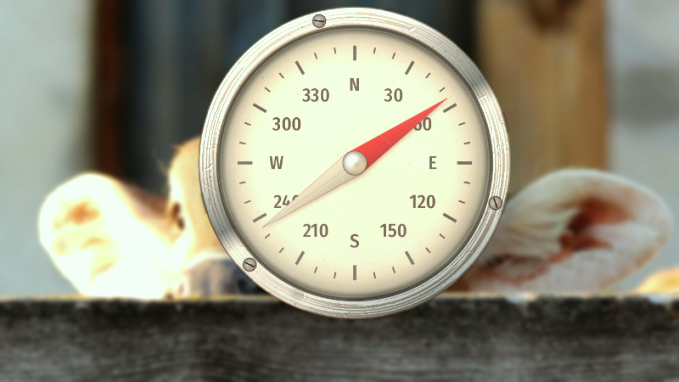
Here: 55°
